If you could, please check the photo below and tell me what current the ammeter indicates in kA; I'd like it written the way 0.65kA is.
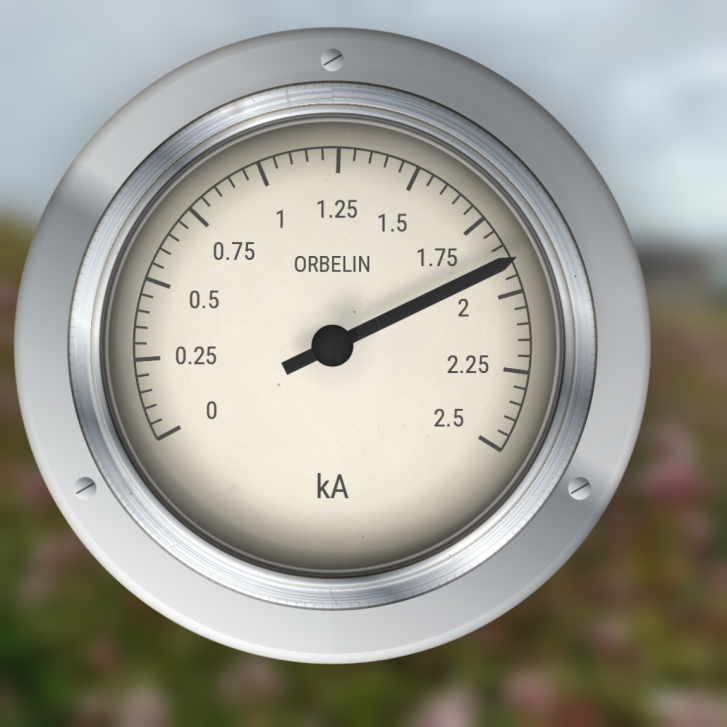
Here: 1.9kA
